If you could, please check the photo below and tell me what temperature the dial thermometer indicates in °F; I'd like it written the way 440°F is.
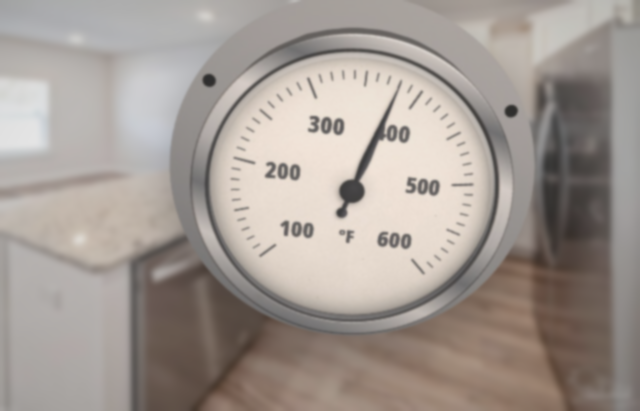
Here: 380°F
